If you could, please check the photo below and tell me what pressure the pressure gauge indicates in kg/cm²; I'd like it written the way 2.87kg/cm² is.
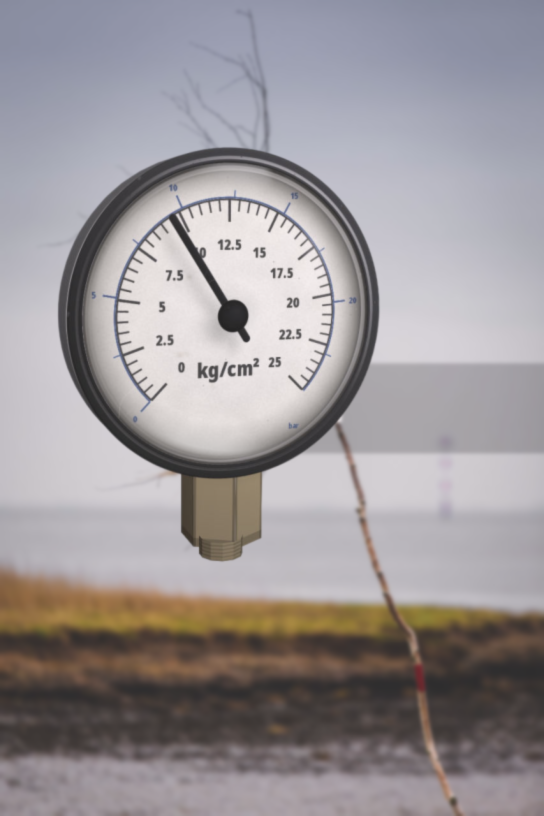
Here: 9.5kg/cm²
